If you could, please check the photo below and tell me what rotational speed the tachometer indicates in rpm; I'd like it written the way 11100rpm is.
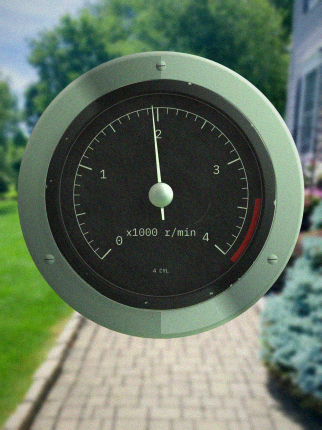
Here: 1950rpm
